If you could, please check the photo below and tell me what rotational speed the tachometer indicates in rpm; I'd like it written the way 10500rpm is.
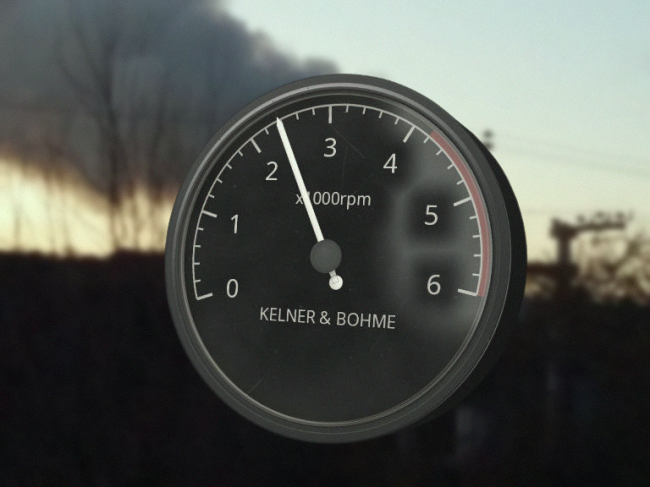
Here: 2400rpm
